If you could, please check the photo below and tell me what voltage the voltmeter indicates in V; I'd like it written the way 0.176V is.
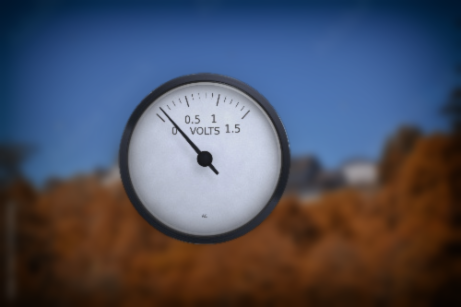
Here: 0.1V
